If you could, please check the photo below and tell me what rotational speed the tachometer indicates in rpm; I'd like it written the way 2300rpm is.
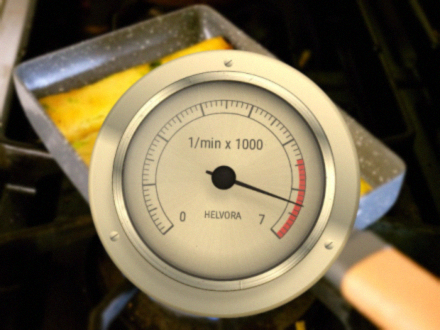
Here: 6300rpm
